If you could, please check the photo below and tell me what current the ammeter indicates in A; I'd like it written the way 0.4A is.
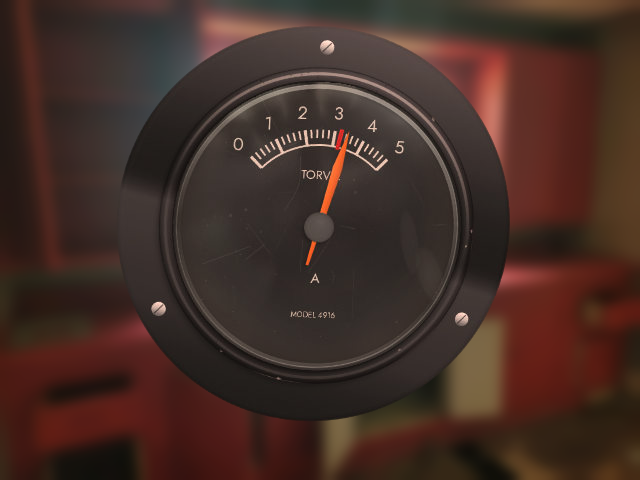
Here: 3.4A
